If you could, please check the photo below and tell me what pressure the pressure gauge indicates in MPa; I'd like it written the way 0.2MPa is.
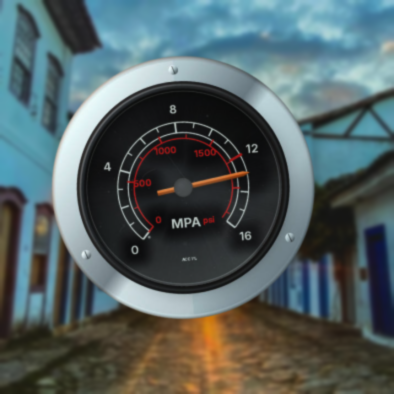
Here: 13MPa
